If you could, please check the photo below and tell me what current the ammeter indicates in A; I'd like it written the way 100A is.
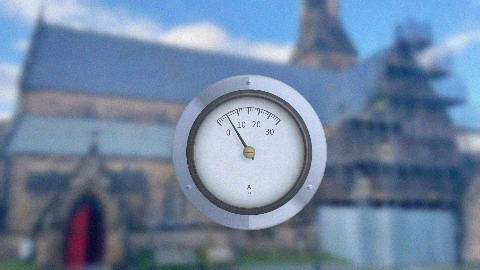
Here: 5A
